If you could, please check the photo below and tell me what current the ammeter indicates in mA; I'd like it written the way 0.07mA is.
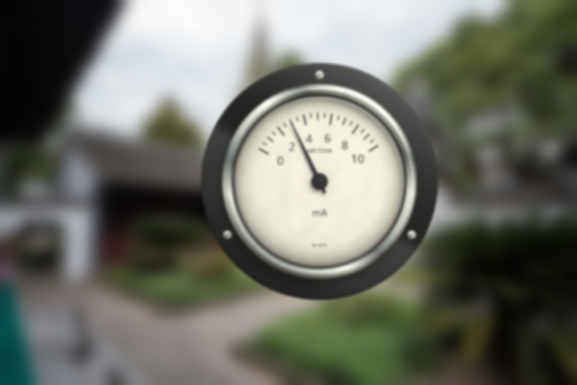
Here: 3mA
